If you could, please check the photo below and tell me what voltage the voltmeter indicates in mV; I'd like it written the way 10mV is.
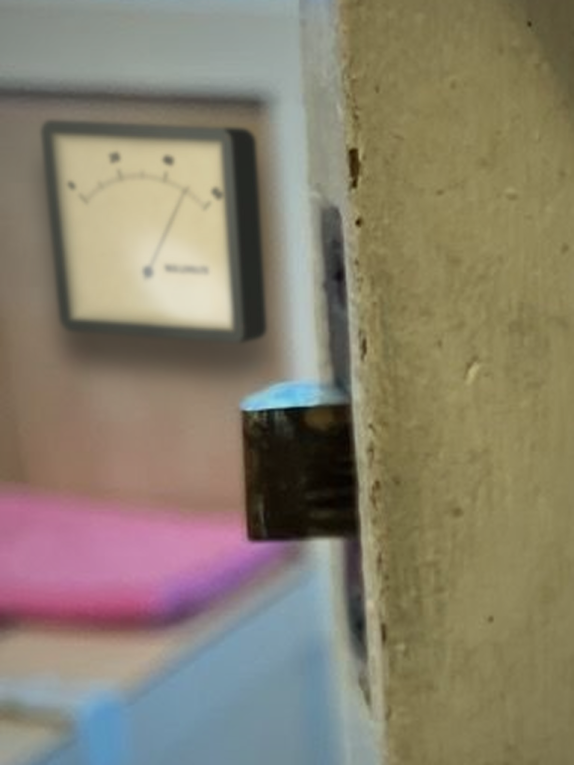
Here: 50mV
